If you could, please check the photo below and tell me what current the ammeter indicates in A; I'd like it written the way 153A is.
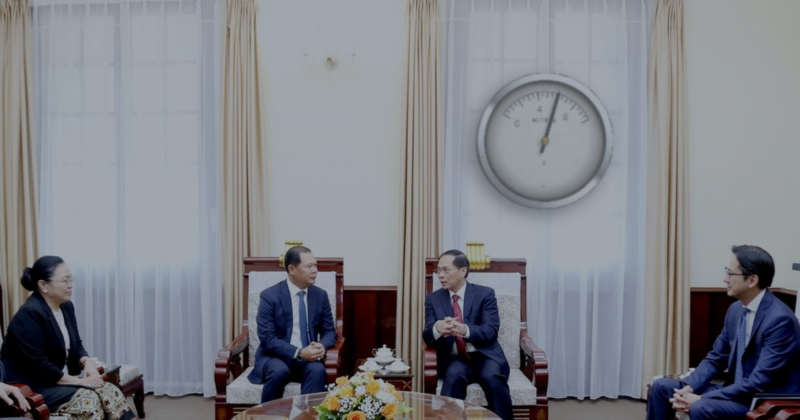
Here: 6A
